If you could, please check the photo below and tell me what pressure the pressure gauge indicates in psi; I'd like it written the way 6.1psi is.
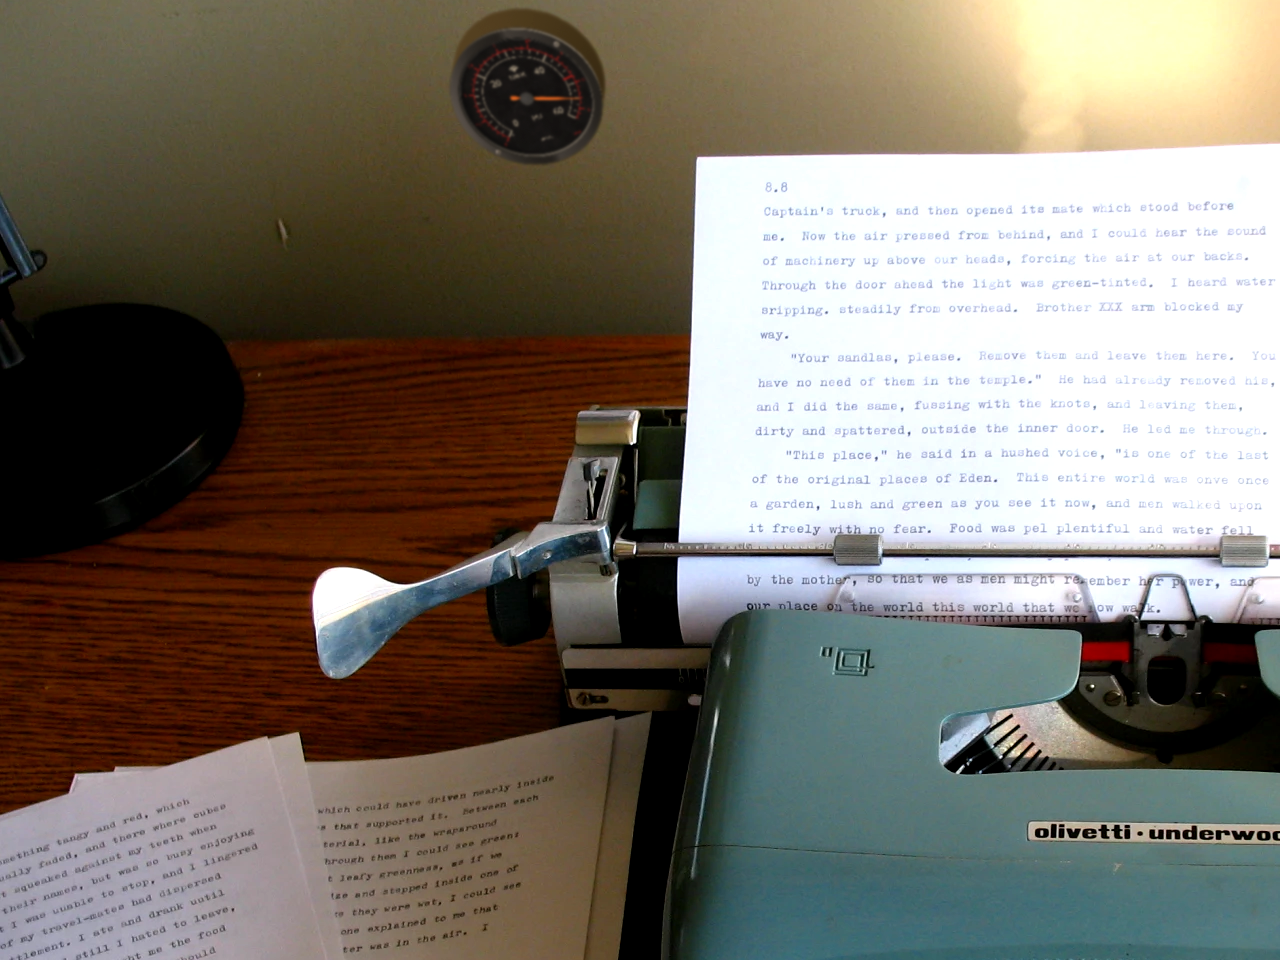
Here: 54psi
